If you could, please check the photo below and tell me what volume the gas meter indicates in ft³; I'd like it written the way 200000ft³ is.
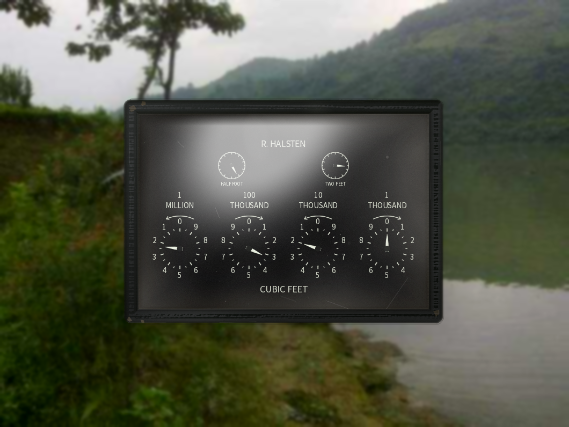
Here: 232000ft³
